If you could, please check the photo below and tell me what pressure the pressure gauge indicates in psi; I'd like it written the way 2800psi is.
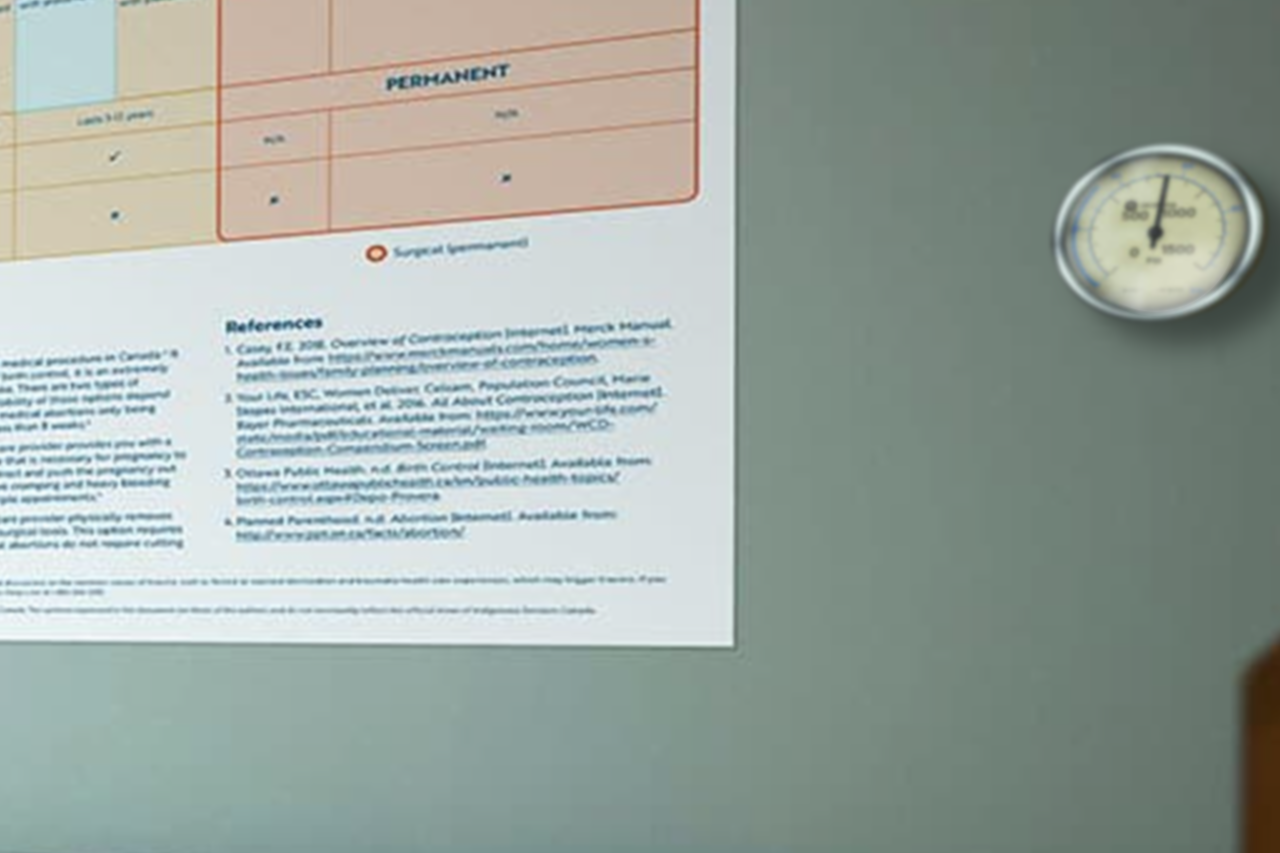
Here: 800psi
